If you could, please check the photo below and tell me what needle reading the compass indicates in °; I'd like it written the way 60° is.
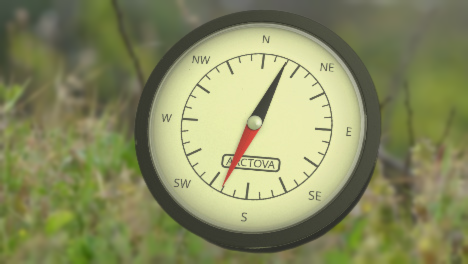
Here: 200°
